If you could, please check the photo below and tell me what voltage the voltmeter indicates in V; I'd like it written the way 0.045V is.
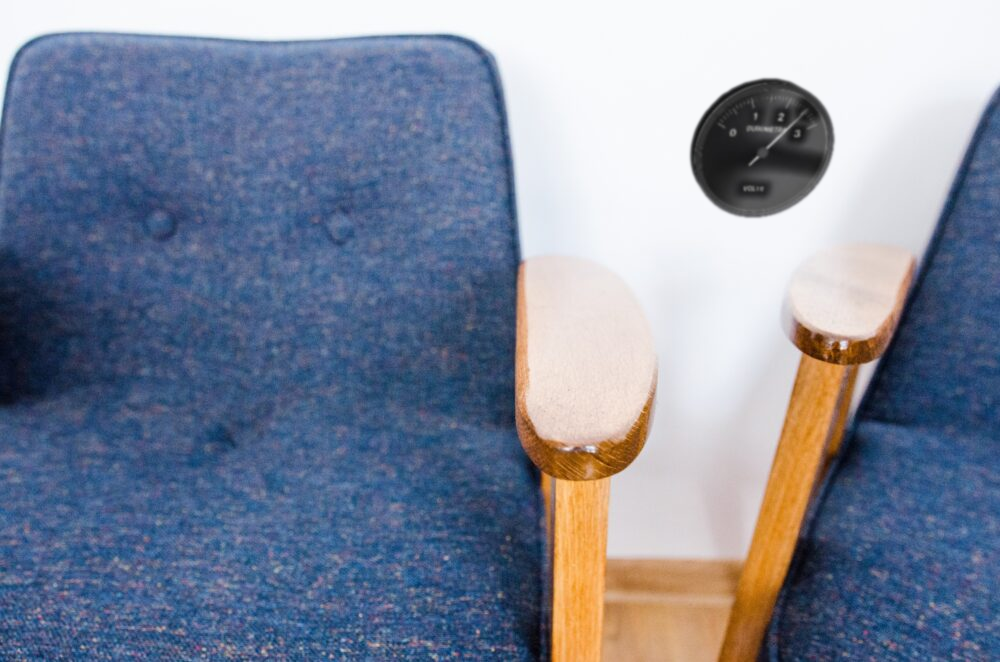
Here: 2.5V
